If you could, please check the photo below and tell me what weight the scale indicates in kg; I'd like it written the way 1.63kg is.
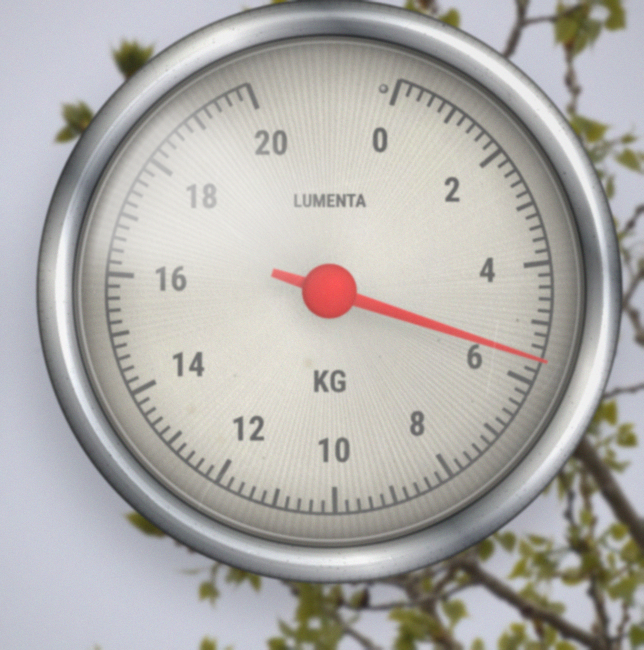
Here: 5.6kg
